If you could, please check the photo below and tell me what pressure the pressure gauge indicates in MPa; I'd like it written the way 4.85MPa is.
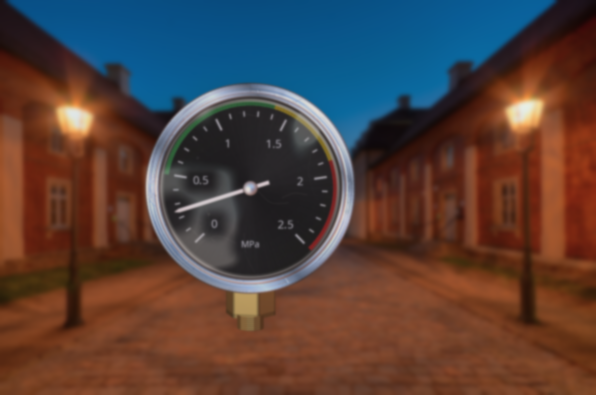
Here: 0.25MPa
